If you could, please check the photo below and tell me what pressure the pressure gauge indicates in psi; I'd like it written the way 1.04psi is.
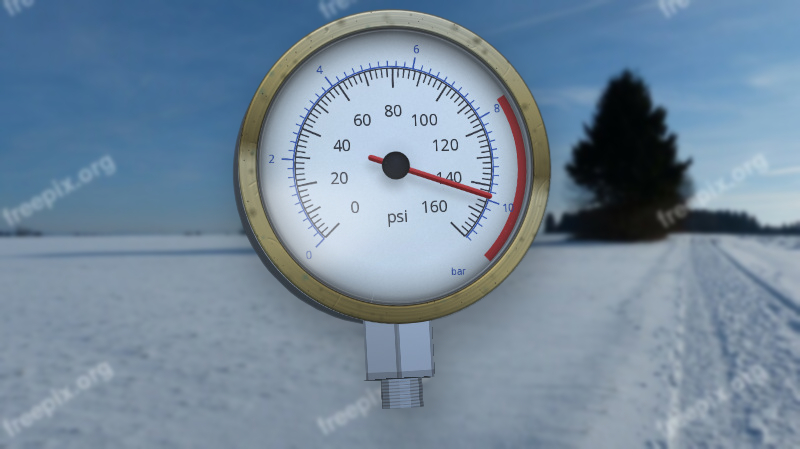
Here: 144psi
